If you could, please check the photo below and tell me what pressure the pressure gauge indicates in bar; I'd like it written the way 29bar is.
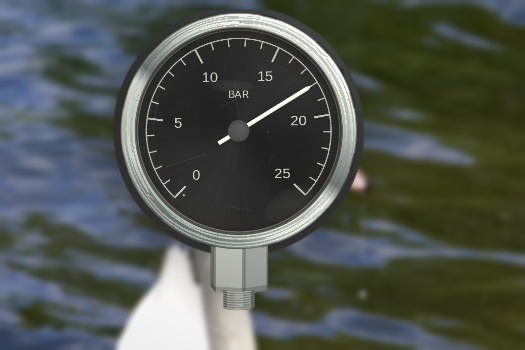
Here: 18bar
